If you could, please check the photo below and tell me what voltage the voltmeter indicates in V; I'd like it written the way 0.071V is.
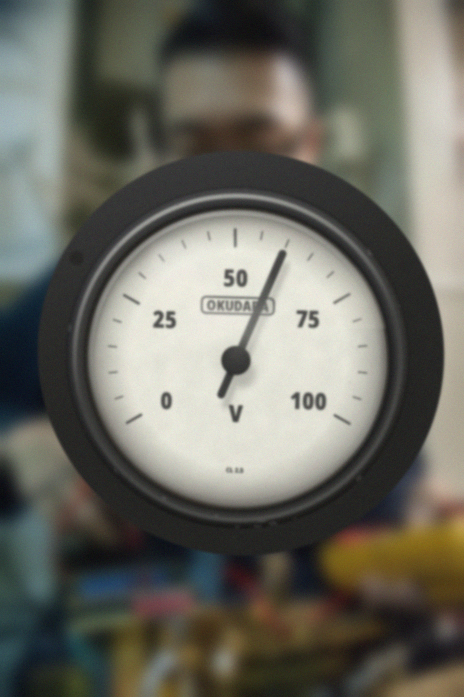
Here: 60V
